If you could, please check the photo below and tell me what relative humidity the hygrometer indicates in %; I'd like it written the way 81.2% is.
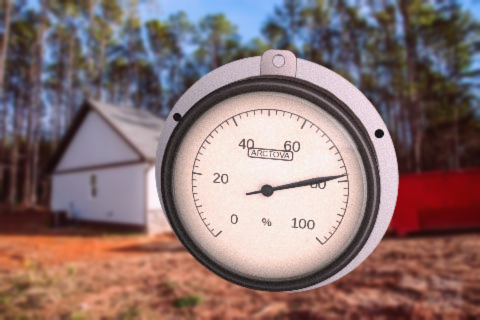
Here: 78%
